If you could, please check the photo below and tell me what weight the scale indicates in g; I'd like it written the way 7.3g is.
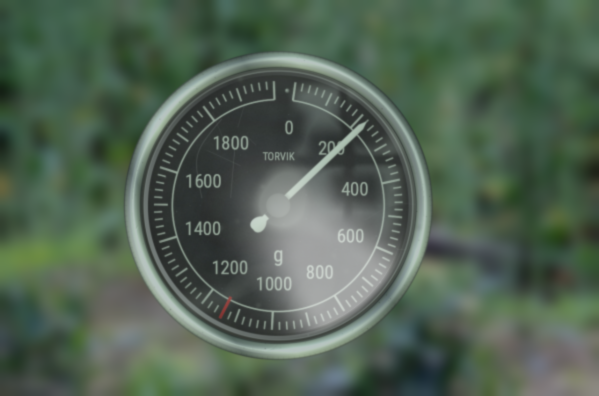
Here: 220g
